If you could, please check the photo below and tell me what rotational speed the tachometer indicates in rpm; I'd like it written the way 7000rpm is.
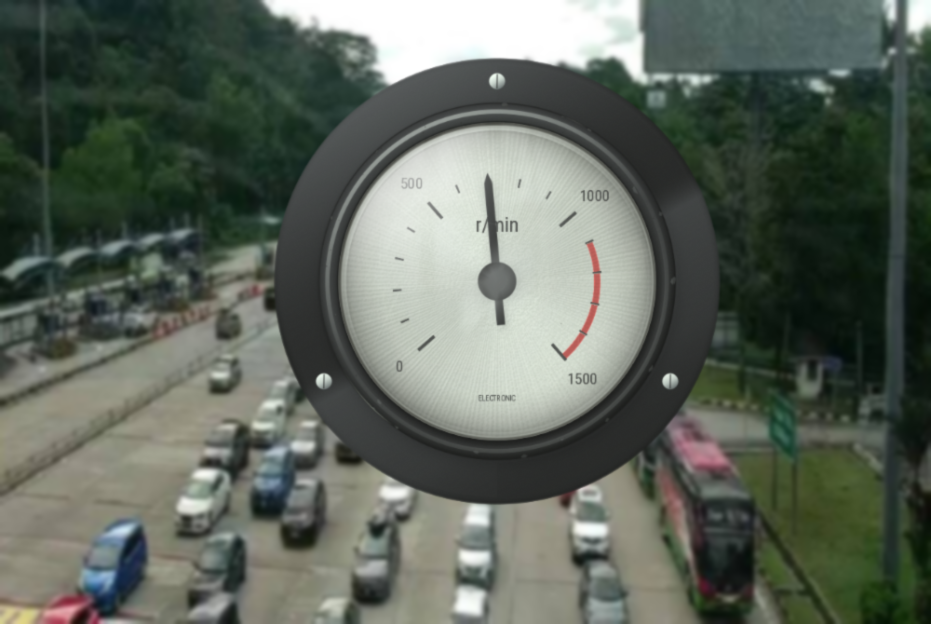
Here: 700rpm
